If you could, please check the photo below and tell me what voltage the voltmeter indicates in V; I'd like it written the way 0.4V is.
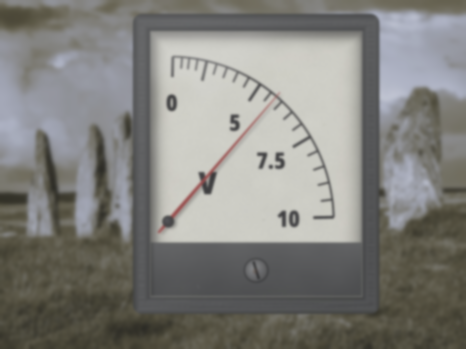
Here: 5.75V
